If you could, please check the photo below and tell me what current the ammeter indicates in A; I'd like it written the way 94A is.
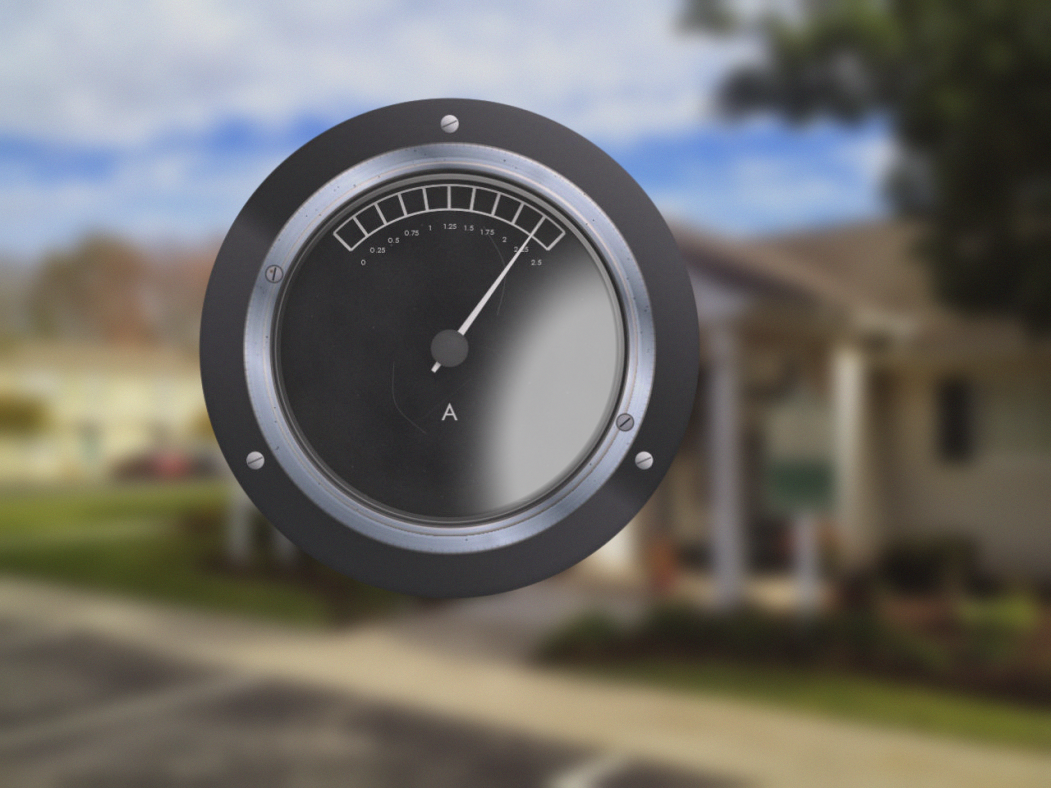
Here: 2.25A
